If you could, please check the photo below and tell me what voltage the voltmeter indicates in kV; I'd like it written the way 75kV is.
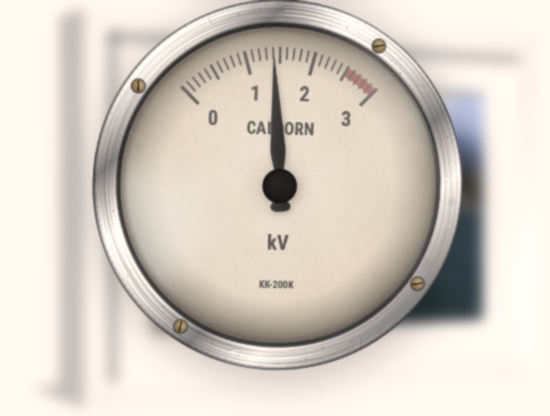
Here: 1.4kV
